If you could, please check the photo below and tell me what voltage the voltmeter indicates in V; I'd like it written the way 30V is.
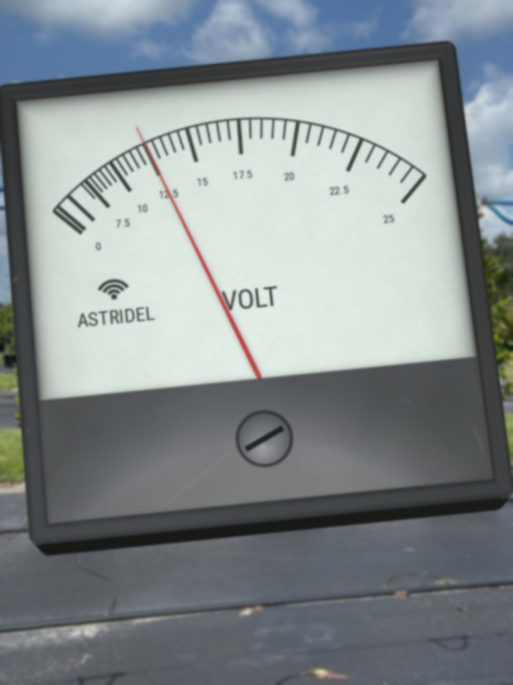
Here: 12.5V
